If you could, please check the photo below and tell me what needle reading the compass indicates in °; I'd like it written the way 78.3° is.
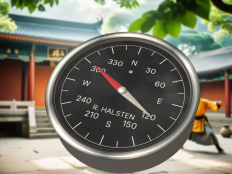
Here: 300°
